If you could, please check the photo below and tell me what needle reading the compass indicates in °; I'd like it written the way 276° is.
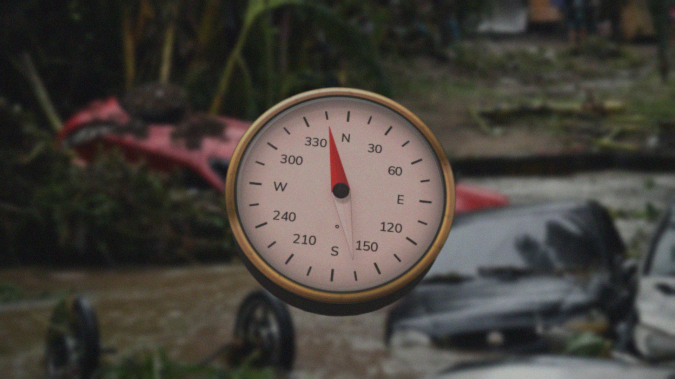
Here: 345°
